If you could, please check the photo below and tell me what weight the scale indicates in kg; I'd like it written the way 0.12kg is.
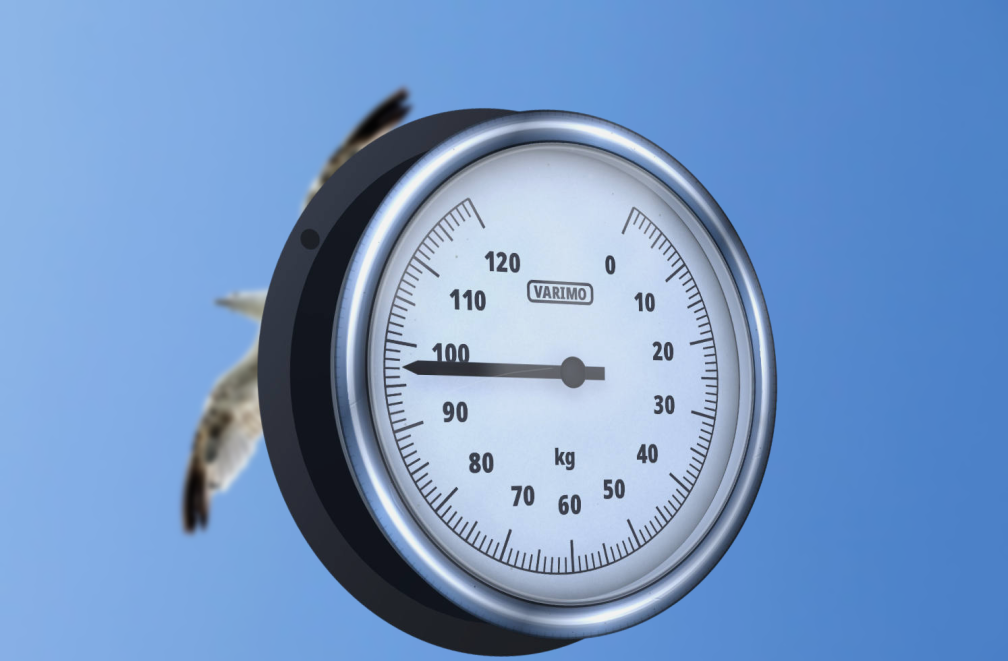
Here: 97kg
